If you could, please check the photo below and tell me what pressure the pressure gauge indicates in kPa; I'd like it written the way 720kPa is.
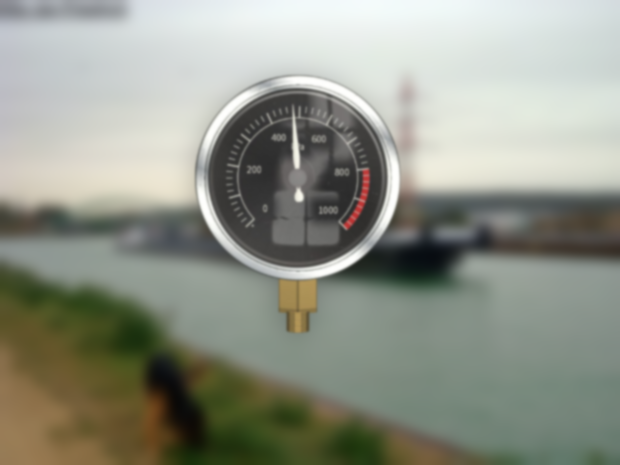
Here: 480kPa
